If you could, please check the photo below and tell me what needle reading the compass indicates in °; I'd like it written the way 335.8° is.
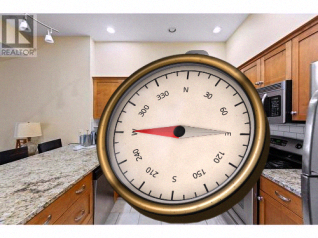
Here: 270°
